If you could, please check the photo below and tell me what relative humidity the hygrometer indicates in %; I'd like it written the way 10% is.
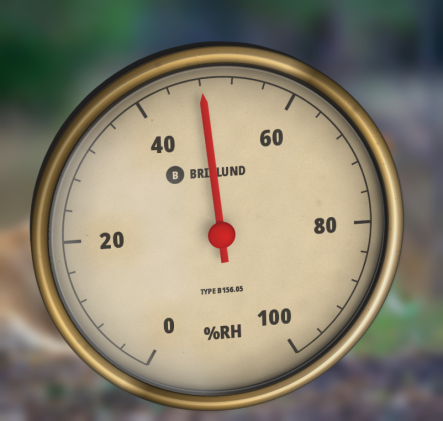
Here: 48%
